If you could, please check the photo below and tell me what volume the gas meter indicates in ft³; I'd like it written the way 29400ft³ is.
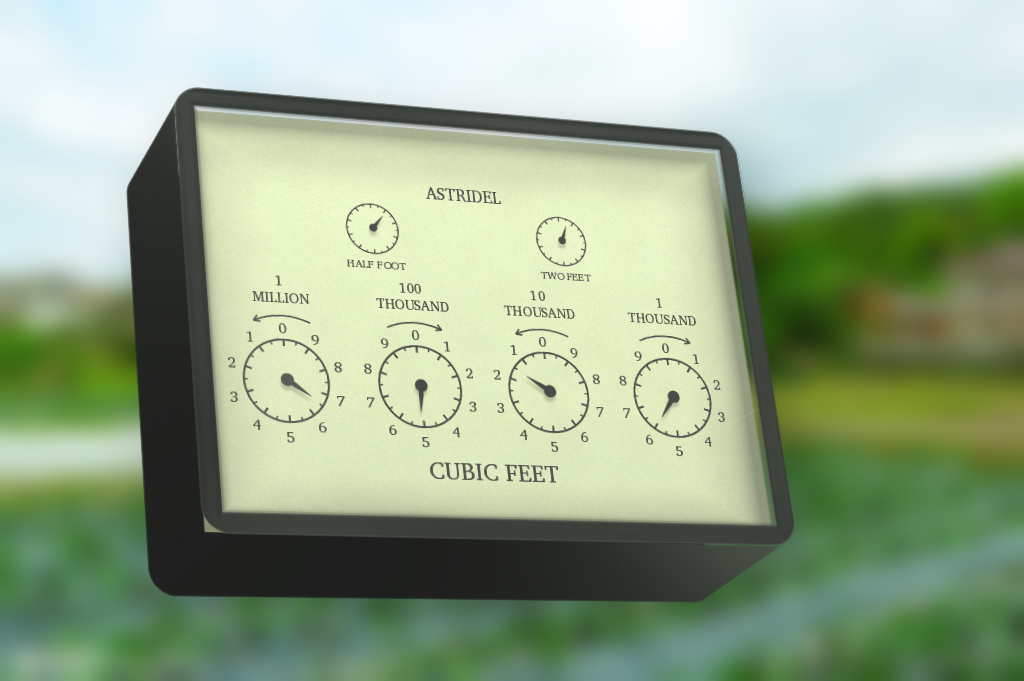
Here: 651600ft³
